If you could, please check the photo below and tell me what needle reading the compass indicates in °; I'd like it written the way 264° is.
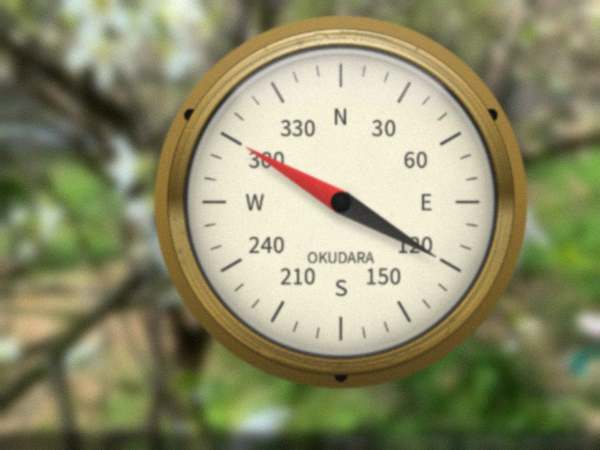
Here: 300°
